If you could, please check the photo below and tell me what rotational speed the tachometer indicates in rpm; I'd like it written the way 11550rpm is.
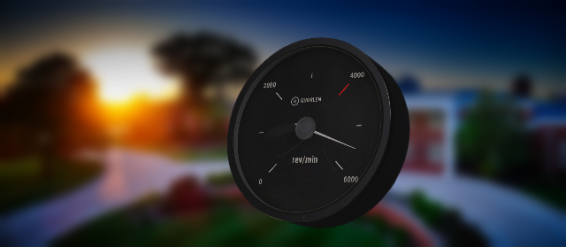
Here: 5500rpm
